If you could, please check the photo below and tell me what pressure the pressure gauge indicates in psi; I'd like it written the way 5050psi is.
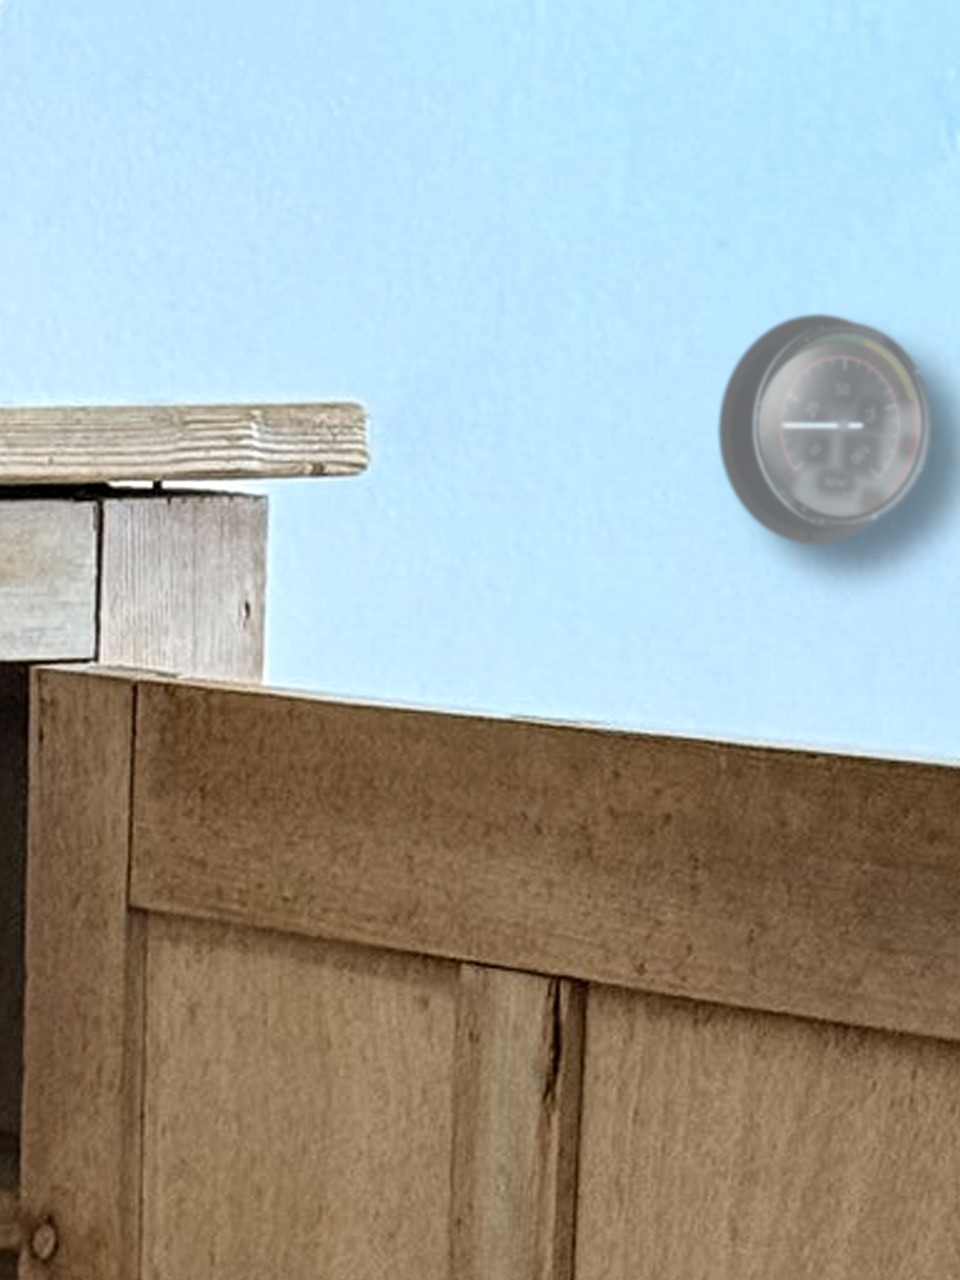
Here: 15psi
